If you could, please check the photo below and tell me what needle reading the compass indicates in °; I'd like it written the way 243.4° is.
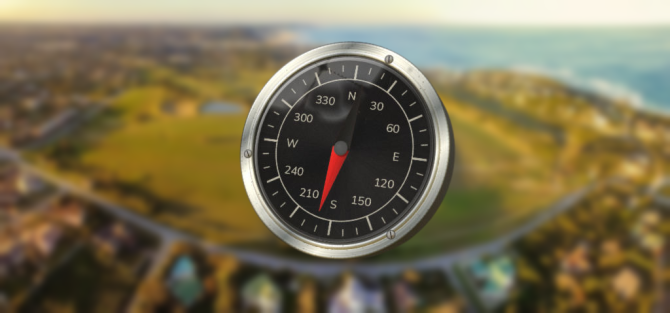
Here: 190°
